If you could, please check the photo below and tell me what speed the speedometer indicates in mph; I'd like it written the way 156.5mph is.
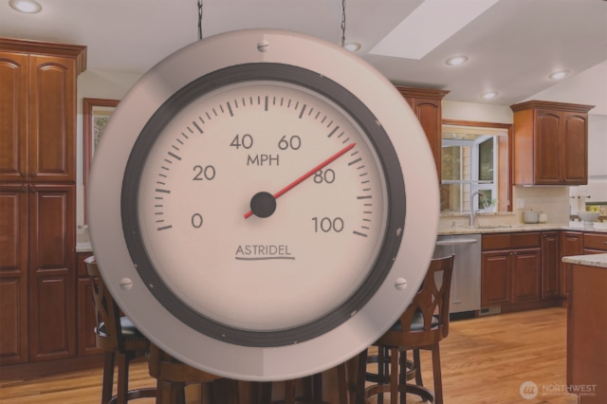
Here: 76mph
